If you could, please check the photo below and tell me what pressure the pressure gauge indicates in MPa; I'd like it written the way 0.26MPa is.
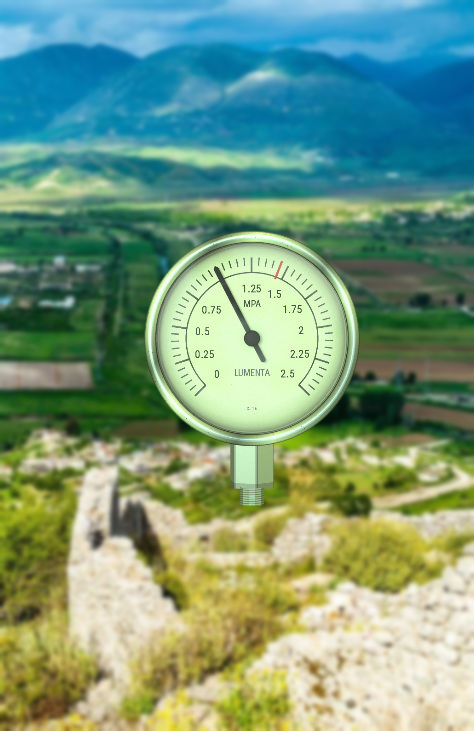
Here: 1MPa
